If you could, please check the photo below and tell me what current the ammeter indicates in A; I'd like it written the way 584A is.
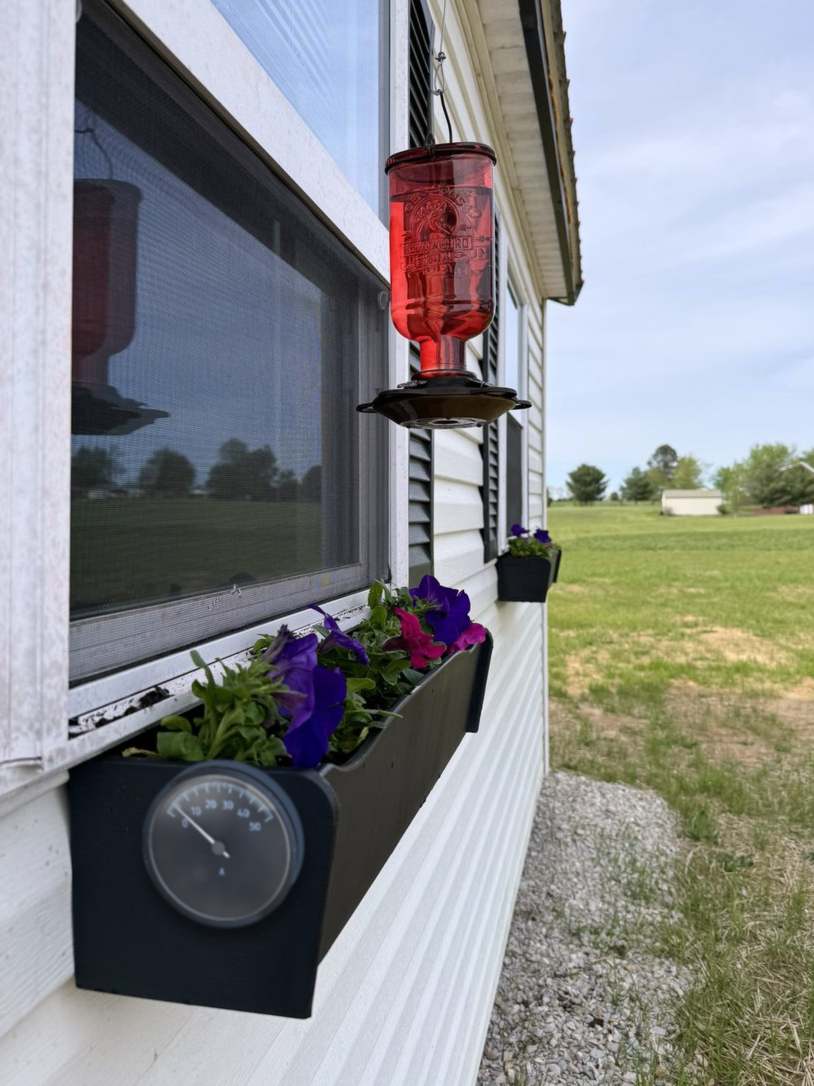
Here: 5A
